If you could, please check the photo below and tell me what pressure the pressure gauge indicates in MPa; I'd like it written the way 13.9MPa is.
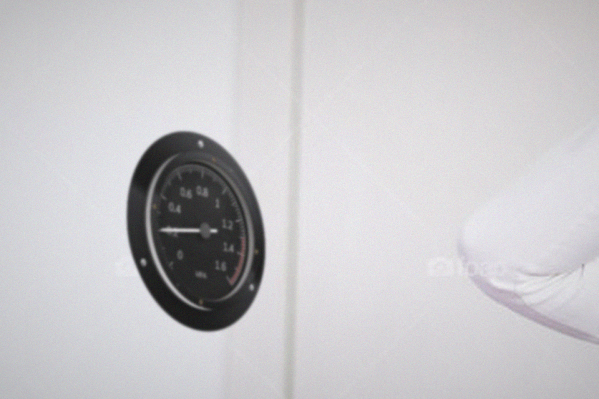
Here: 0.2MPa
